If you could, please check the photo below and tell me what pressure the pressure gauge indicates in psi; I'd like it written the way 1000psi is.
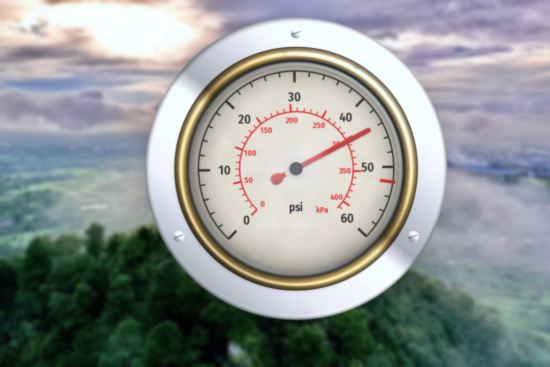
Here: 44psi
